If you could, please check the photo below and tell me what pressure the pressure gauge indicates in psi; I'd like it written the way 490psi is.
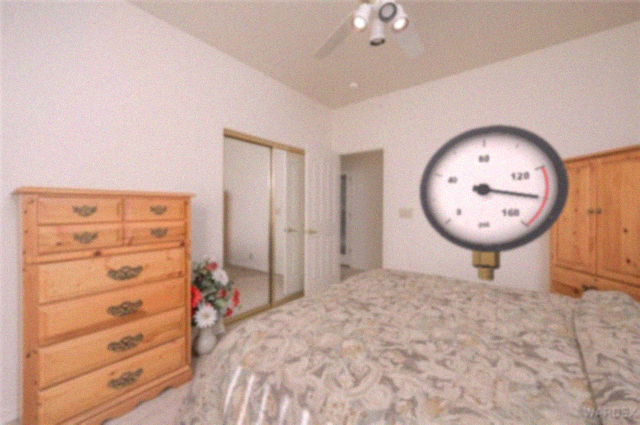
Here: 140psi
